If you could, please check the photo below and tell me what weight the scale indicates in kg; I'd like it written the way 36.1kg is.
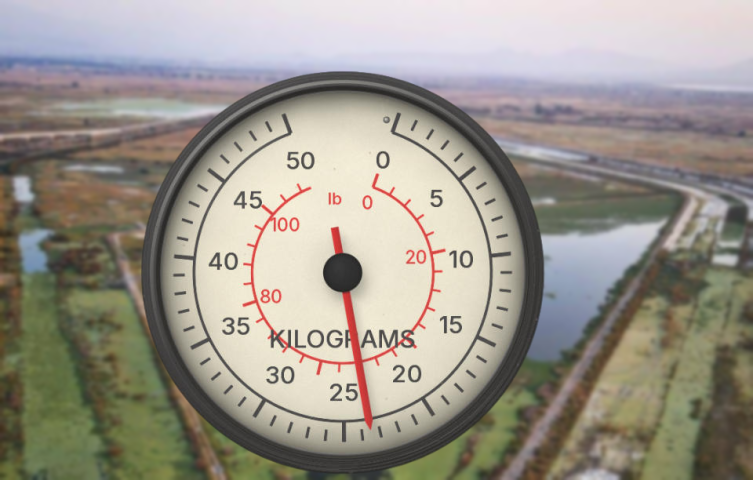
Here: 23.5kg
